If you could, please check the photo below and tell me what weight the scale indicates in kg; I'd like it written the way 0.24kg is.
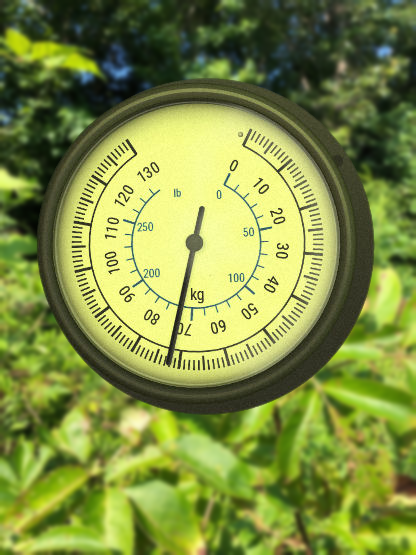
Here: 72kg
